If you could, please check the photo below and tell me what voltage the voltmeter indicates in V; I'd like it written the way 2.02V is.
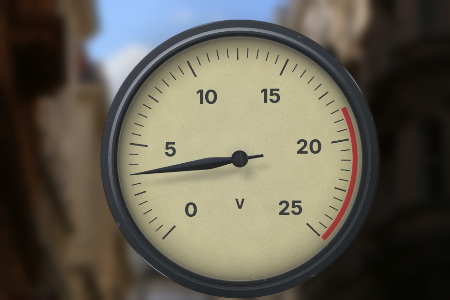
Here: 3.5V
